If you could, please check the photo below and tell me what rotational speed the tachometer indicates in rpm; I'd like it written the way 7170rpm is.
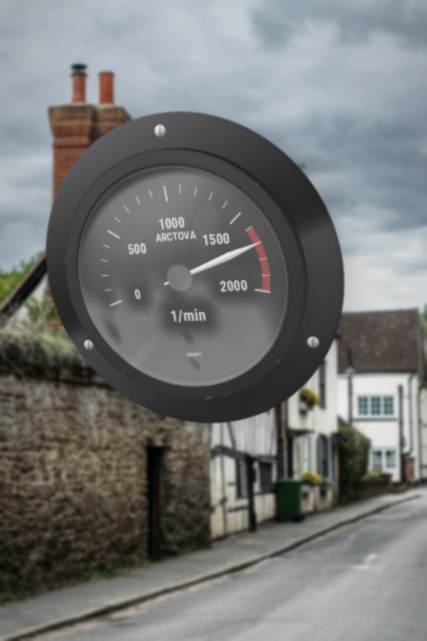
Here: 1700rpm
